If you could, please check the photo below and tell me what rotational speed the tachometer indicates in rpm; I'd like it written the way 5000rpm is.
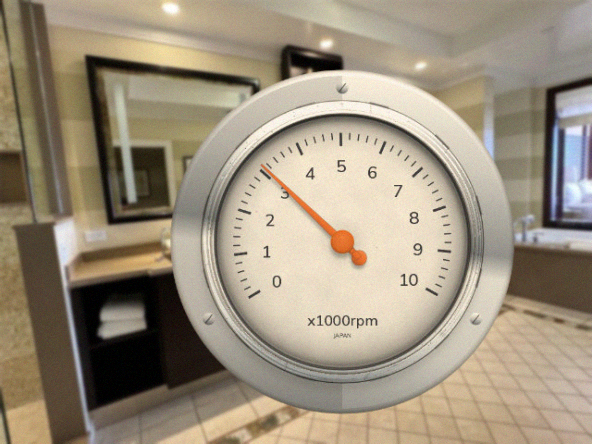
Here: 3100rpm
